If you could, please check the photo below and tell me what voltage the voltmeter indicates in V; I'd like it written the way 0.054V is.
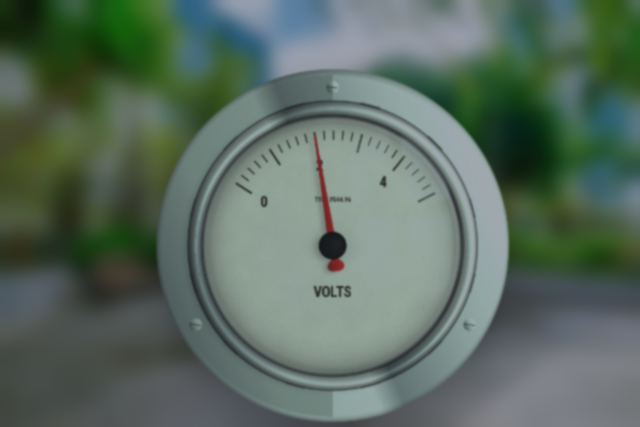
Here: 2V
